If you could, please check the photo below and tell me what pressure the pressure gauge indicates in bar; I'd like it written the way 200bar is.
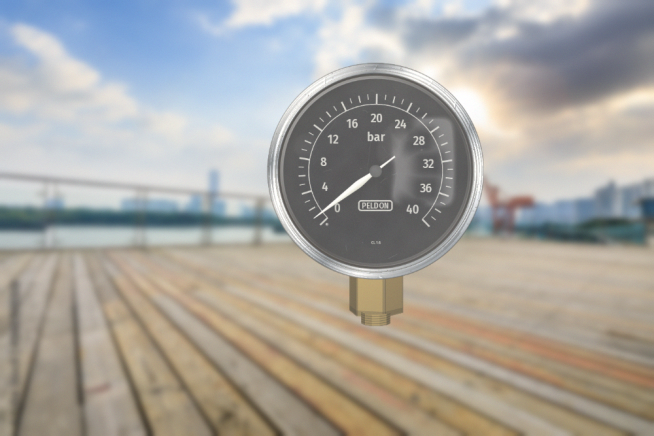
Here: 1bar
